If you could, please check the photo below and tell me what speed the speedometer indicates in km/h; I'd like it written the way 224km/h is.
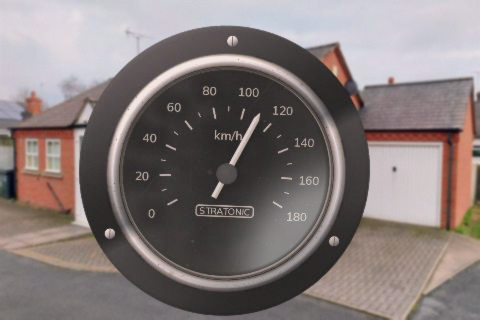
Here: 110km/h
